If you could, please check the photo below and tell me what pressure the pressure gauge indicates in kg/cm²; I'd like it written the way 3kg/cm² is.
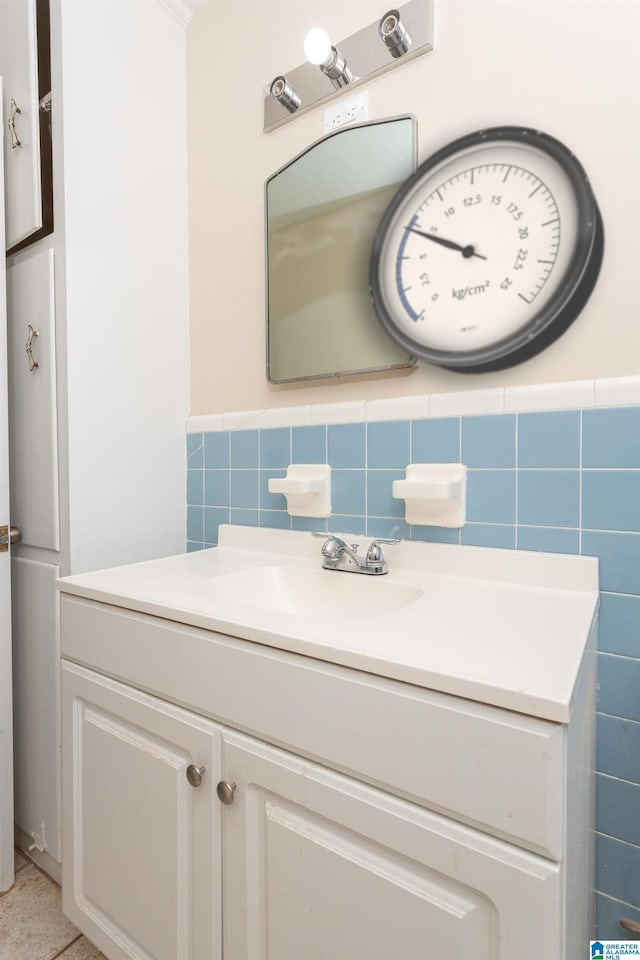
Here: 7kg/cm²
